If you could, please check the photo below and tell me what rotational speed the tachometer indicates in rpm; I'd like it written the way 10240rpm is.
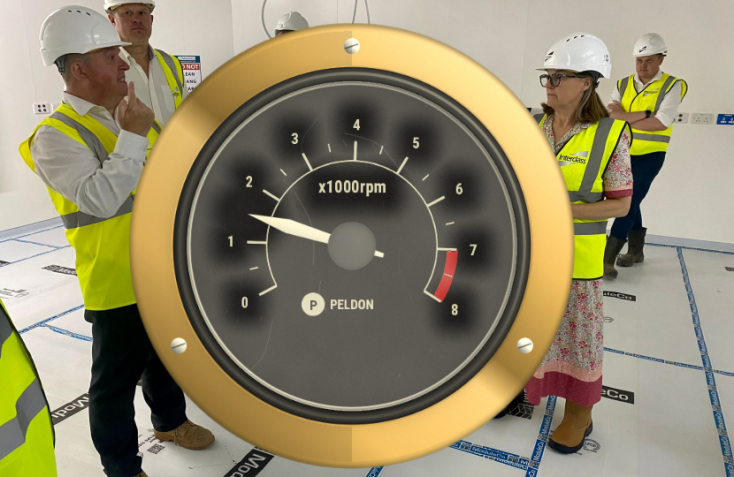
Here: 1500rpm
